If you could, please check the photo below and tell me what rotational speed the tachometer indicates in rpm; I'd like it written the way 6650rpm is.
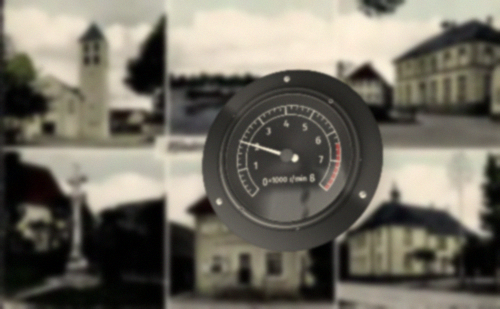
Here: 2000rpm
